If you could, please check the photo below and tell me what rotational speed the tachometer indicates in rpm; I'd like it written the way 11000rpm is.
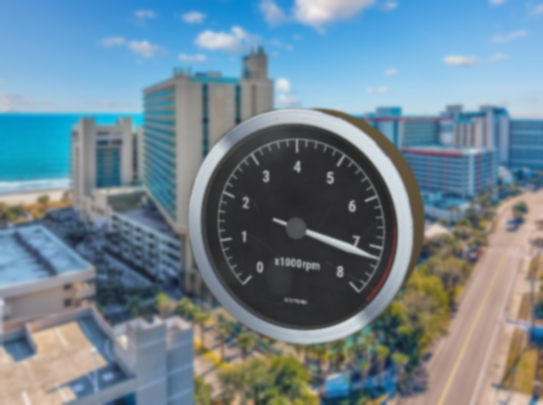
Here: 7200rpm
